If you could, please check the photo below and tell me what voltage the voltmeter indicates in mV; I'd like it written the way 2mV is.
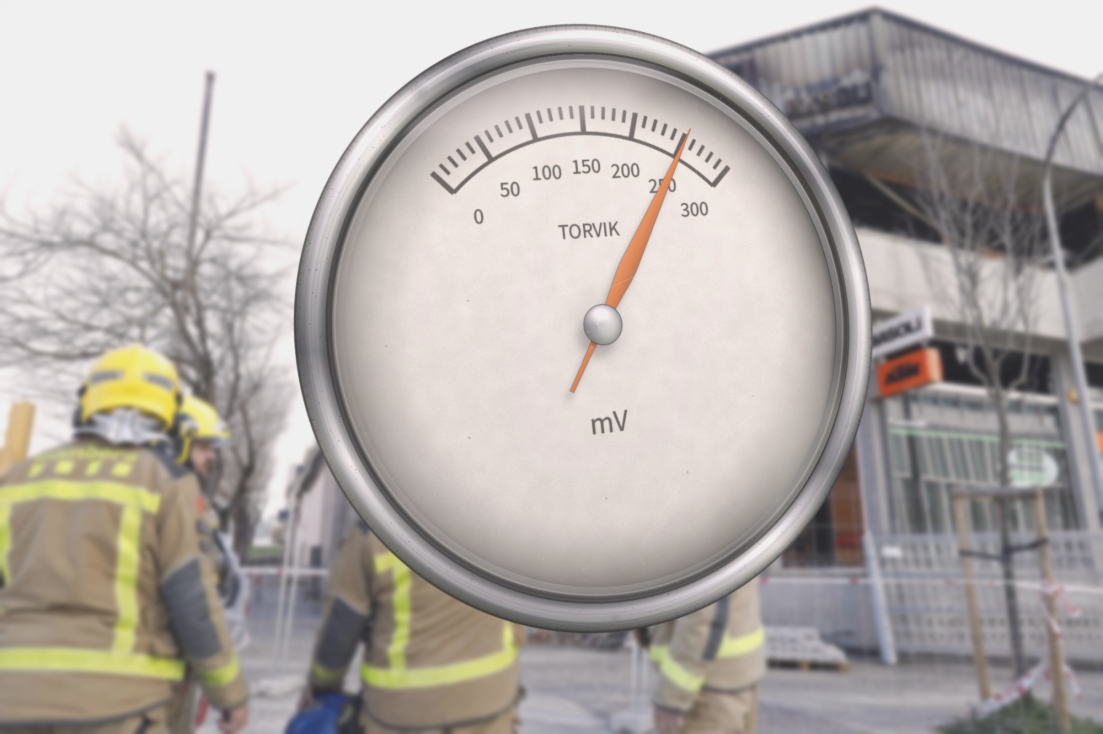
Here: 250mV
